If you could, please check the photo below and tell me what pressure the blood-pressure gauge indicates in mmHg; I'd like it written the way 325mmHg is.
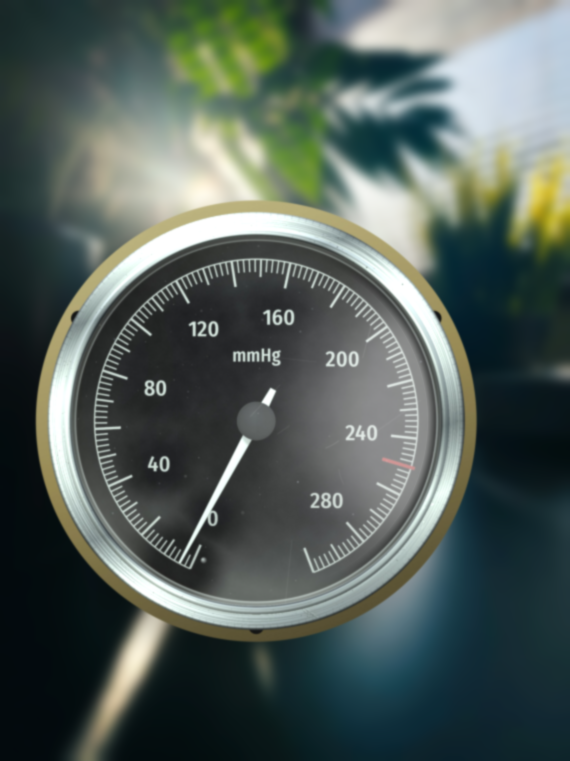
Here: 4mmHg
